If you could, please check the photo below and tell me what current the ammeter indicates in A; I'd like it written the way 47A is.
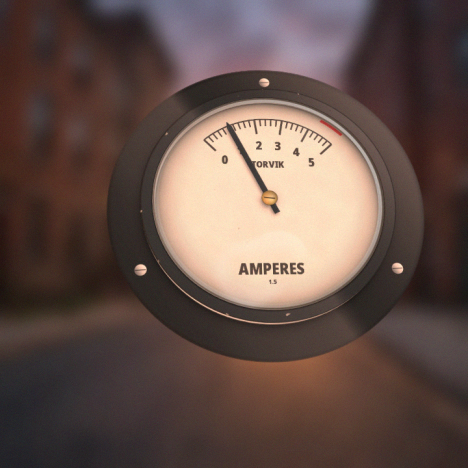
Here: 1A
